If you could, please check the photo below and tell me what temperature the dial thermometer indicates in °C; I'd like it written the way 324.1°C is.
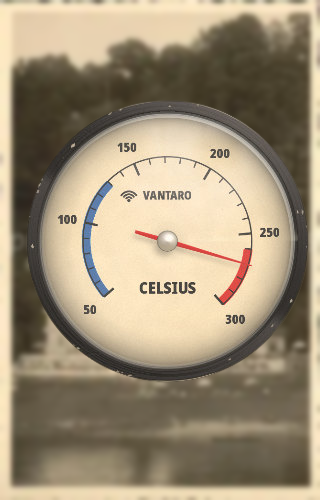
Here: 270°C
